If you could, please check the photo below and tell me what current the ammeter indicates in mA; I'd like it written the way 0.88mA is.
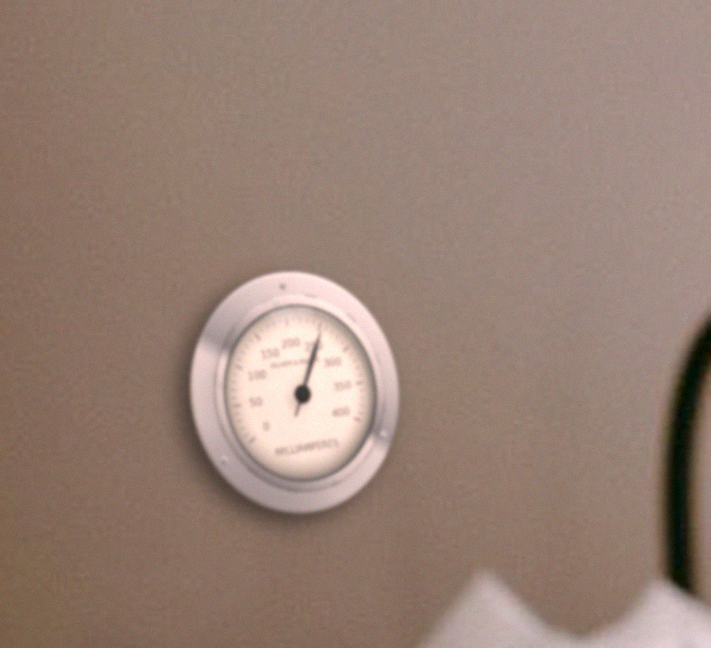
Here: 250mA
